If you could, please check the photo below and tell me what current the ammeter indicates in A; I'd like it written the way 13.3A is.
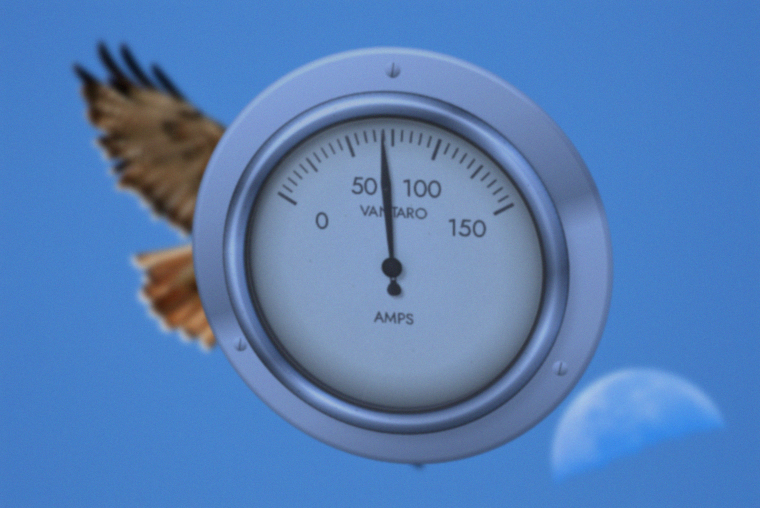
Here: 70A
